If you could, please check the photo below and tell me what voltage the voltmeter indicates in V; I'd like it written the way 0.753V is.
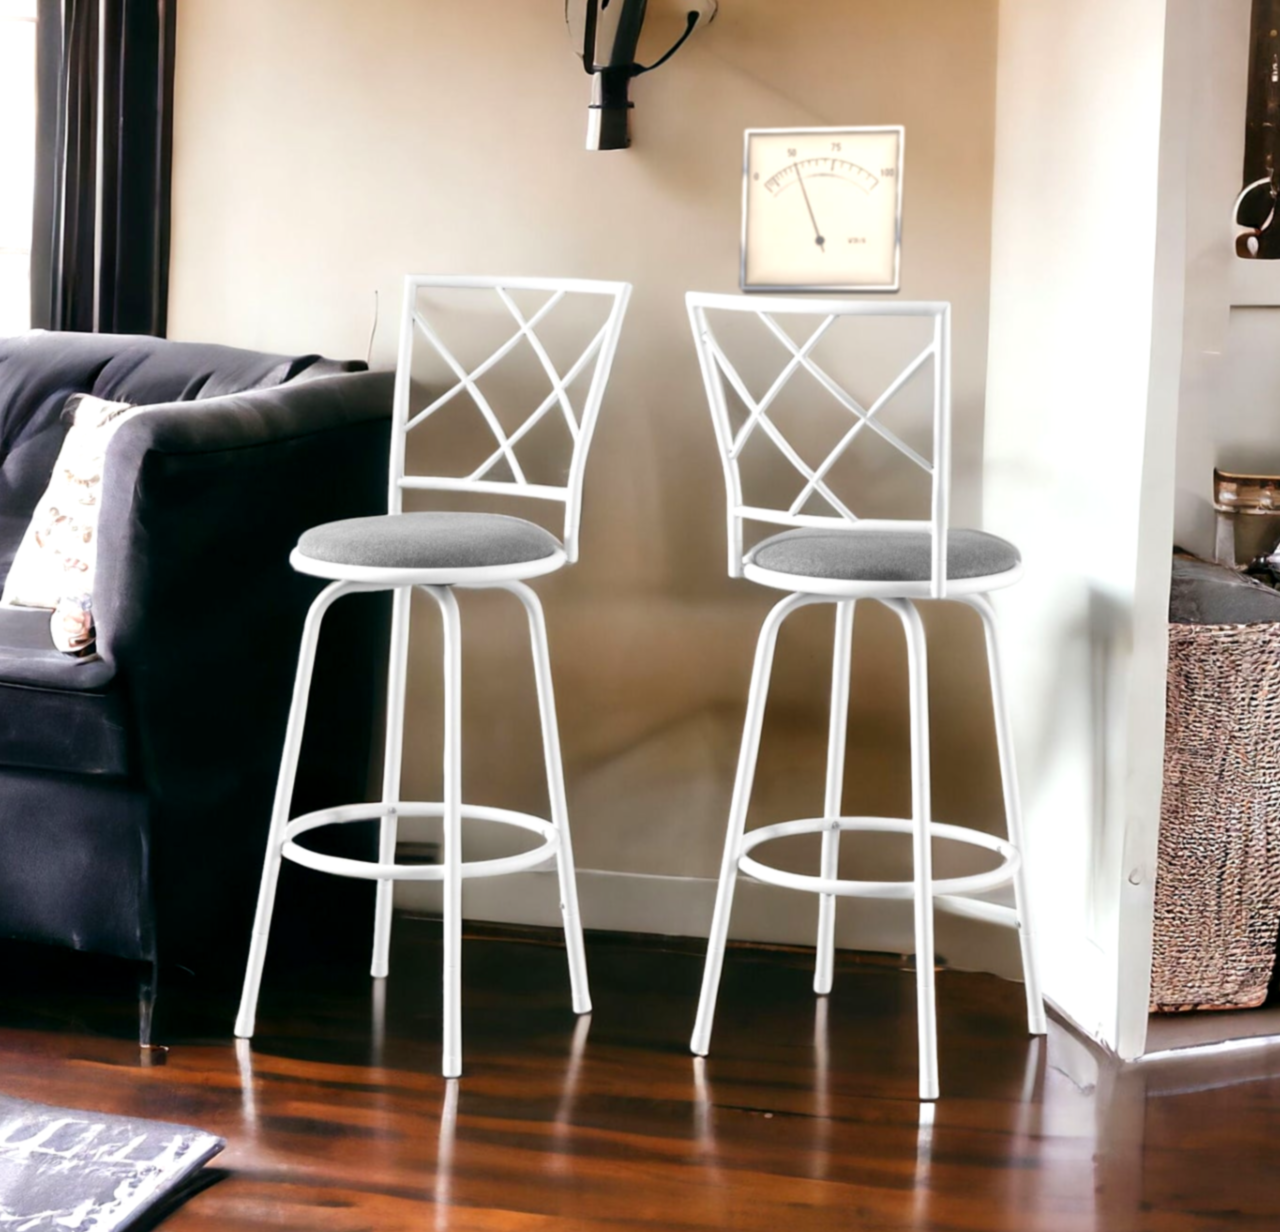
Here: 50V
